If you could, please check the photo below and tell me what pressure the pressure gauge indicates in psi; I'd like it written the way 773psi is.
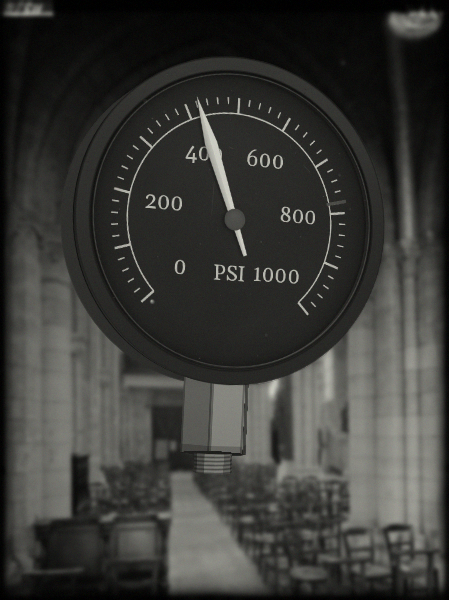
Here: 420psi
